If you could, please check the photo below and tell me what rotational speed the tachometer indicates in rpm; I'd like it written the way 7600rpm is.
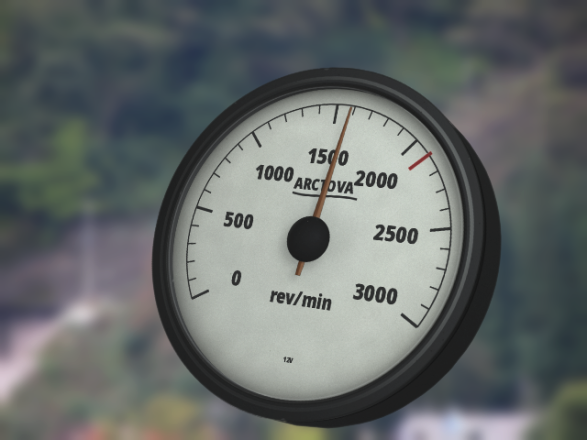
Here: 1600rpm
